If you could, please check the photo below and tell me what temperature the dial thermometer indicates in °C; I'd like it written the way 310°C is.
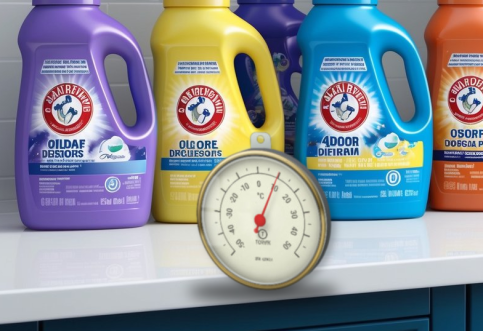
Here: 10°C
